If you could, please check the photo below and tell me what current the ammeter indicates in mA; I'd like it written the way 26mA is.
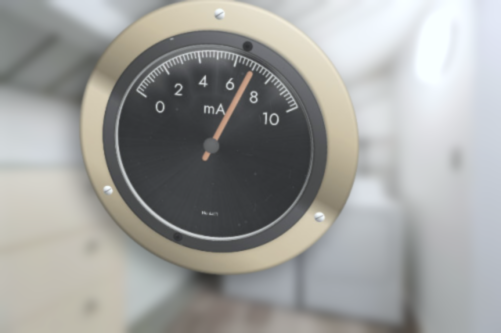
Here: 7mA
